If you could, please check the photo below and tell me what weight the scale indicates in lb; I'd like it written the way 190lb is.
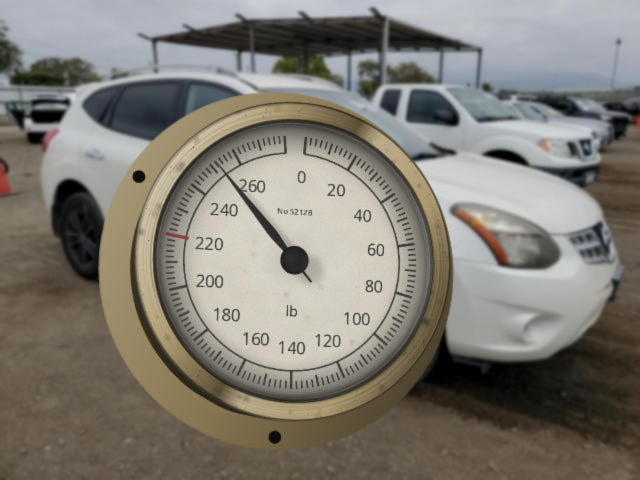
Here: 252lb
